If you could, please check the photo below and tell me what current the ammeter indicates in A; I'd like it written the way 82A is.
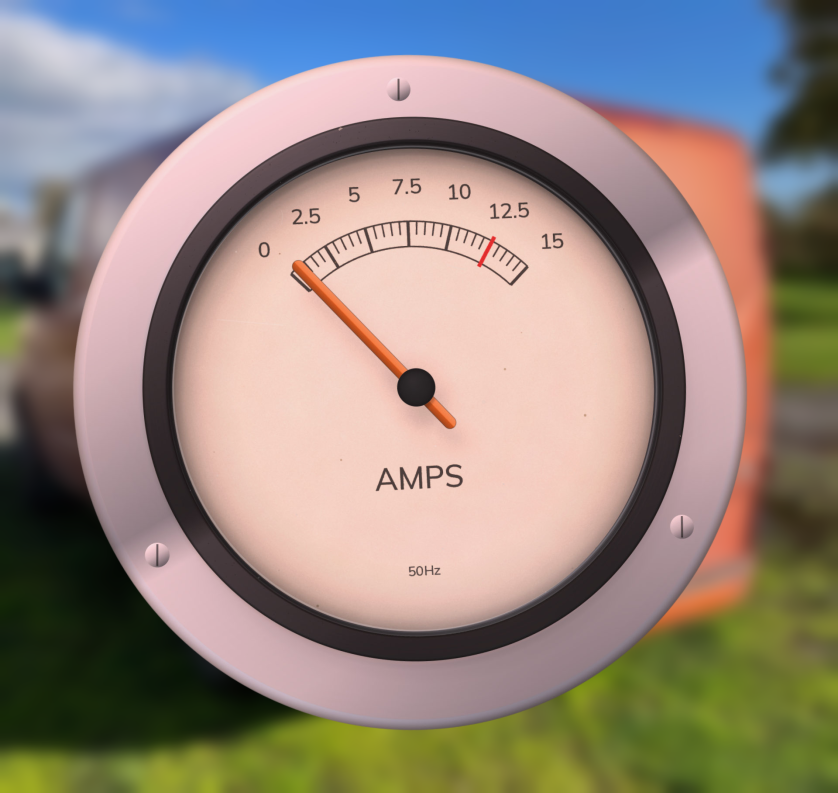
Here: 0.5A
